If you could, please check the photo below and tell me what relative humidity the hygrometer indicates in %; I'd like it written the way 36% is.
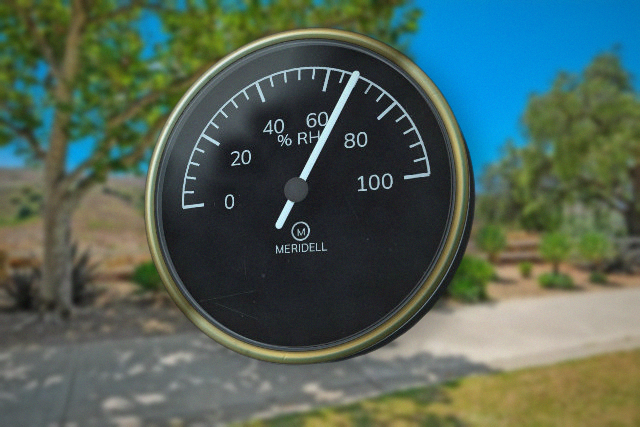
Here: 68%
